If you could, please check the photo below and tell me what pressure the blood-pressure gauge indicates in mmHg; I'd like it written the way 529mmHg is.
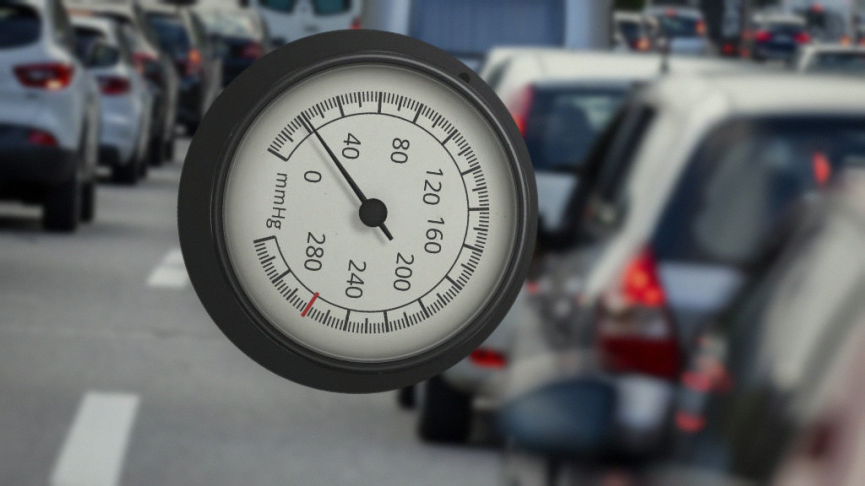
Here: 22mmHg
